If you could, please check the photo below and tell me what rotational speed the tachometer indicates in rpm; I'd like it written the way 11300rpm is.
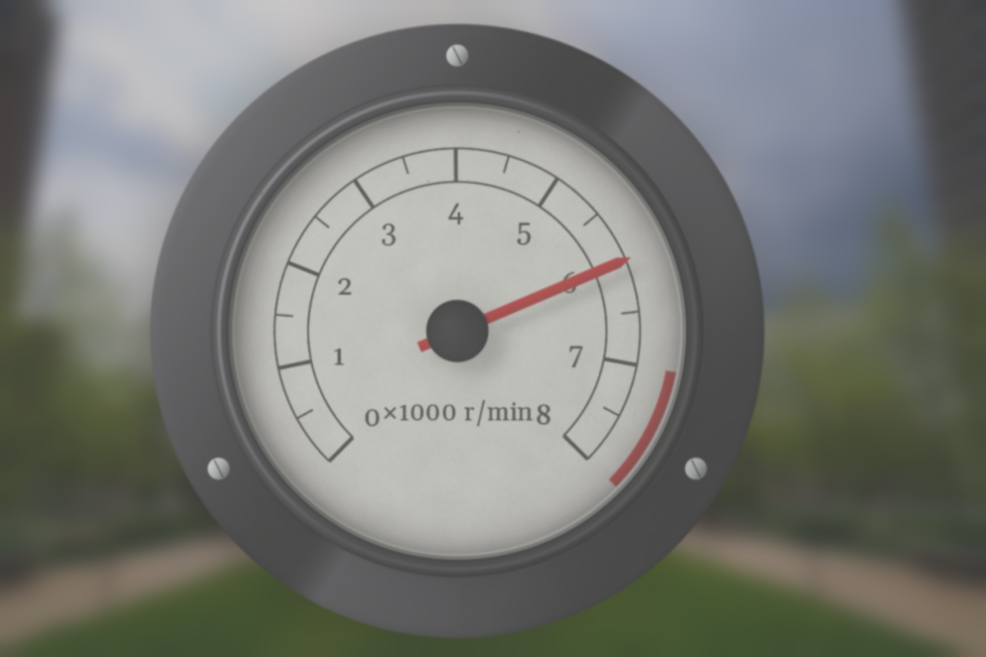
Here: 6000rpm
